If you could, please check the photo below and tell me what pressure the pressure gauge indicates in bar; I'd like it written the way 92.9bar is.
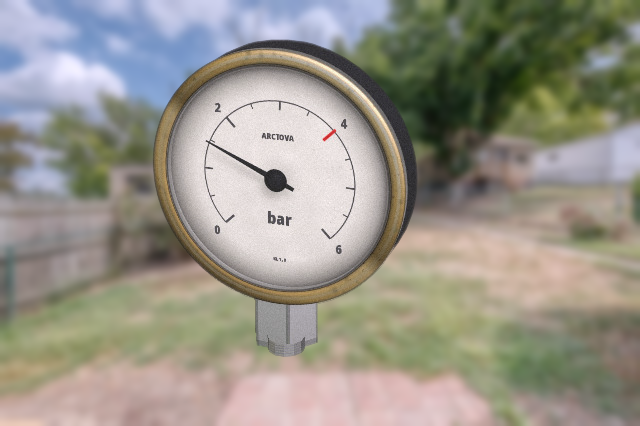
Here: 1.5bar
